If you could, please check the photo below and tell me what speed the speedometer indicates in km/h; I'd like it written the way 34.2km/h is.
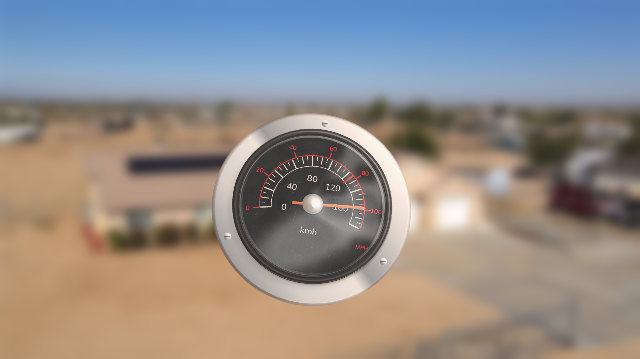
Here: 160km/h
